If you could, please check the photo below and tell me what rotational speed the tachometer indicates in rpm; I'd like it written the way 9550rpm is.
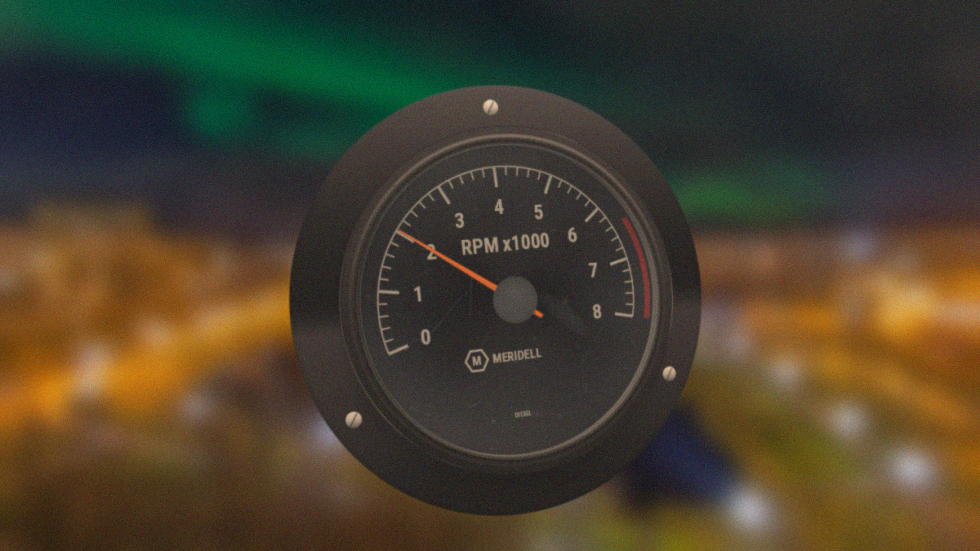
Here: 2000rpm
